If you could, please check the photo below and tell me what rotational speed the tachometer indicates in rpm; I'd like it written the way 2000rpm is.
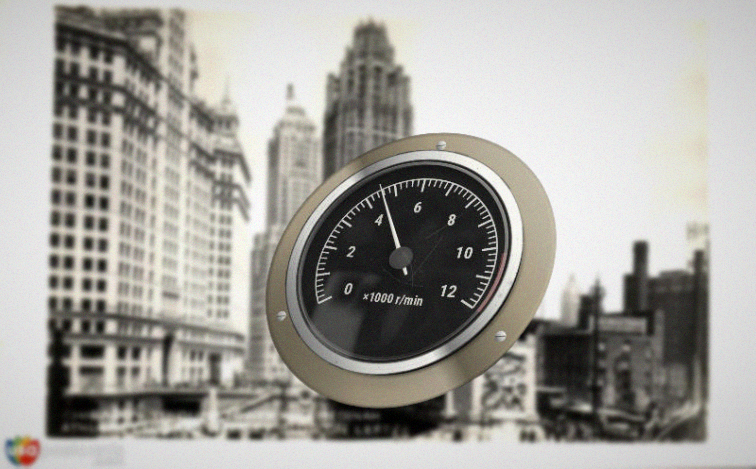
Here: 4600rpm
